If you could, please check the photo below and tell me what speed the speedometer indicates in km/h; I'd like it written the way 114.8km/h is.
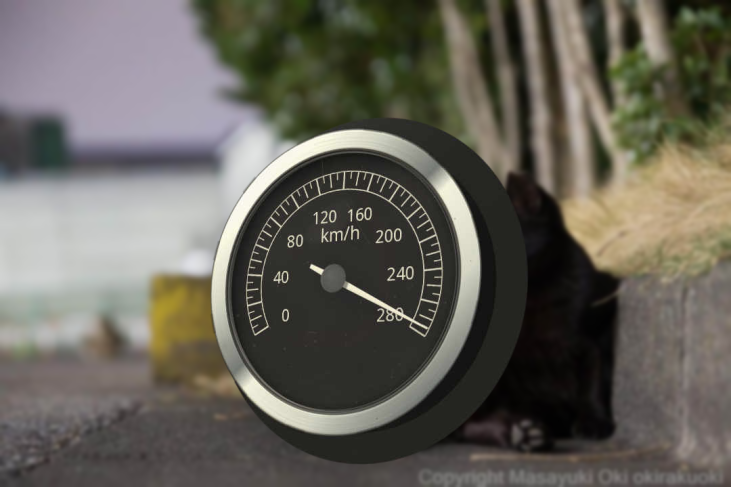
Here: 275km/h
